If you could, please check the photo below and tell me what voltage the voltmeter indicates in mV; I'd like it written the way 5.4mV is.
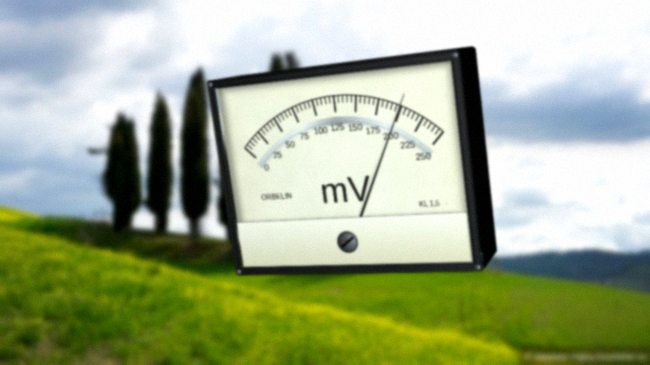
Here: 200mV
